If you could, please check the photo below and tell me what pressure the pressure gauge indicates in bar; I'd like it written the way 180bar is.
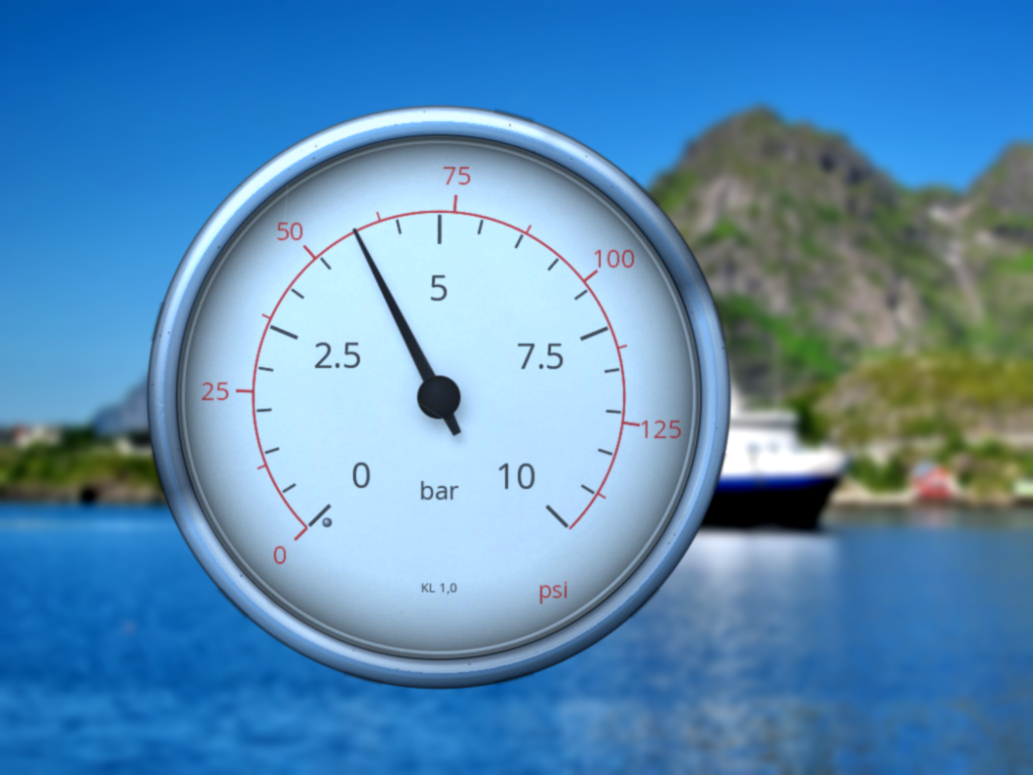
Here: 4bar
